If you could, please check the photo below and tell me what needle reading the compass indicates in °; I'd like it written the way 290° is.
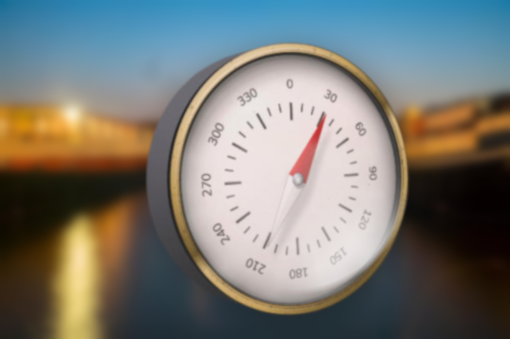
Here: 30°
